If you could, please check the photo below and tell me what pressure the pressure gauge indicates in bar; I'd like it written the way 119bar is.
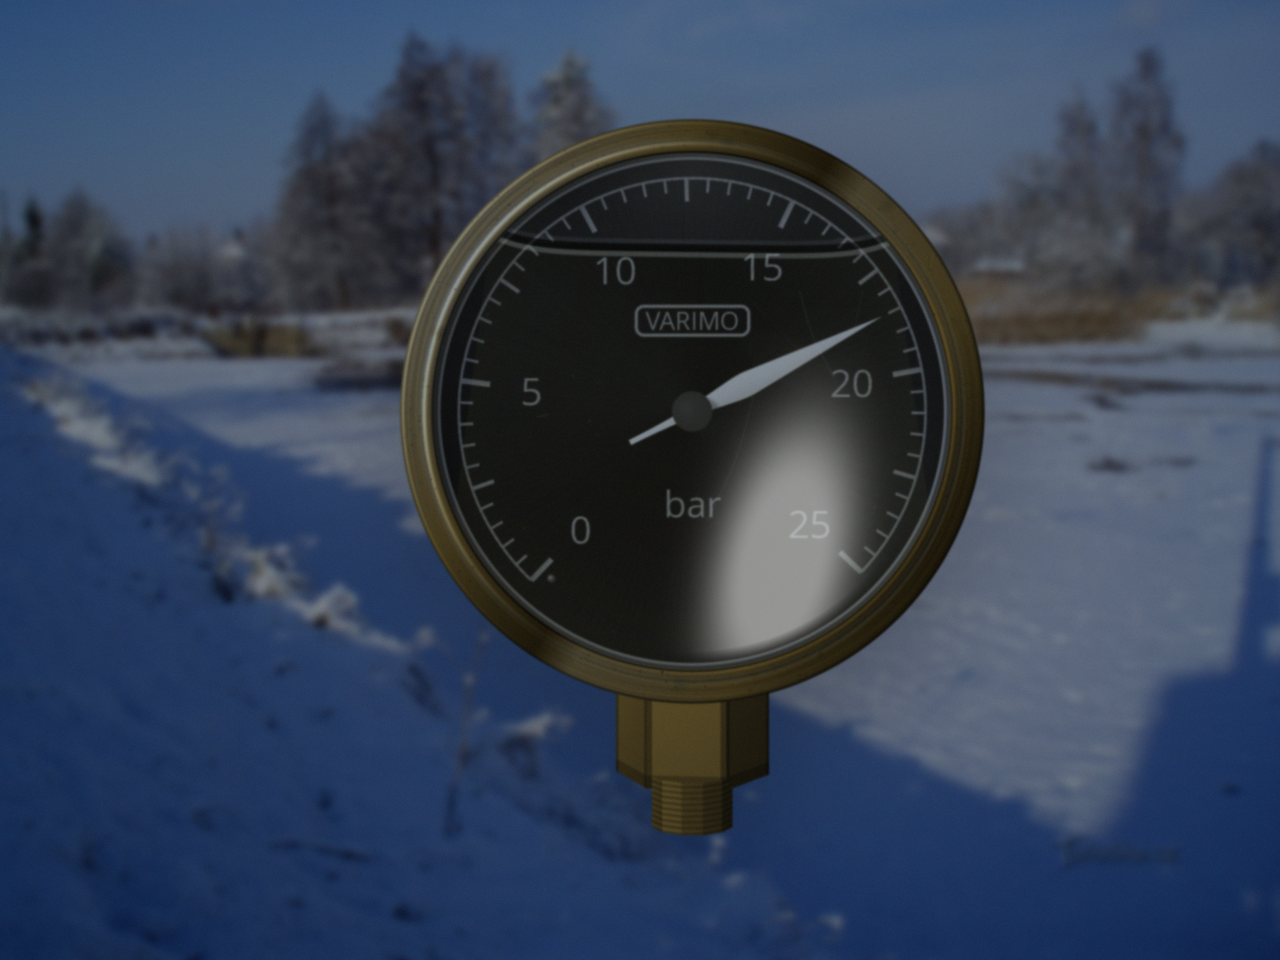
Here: 18.5bar
